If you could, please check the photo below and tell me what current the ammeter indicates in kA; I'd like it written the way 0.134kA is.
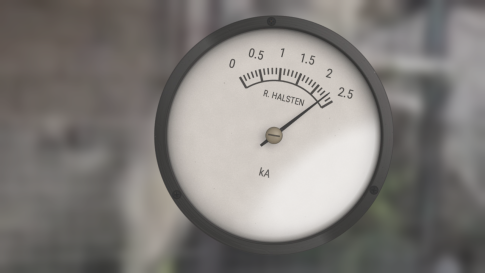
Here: 2.3kA
